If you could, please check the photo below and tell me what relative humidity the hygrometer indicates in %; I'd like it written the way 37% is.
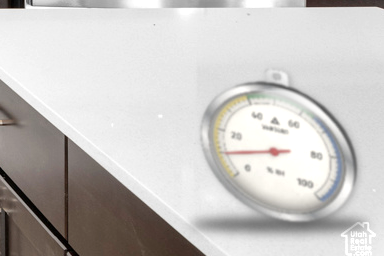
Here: 10%
